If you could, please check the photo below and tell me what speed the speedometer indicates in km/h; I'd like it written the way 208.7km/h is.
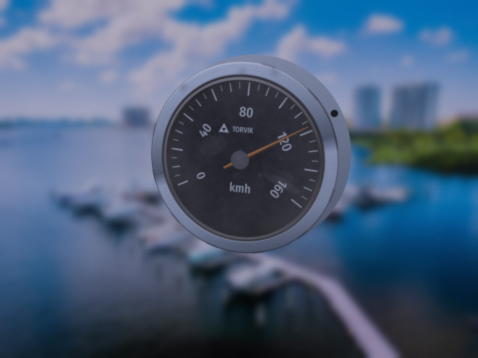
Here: 117.5km/h
